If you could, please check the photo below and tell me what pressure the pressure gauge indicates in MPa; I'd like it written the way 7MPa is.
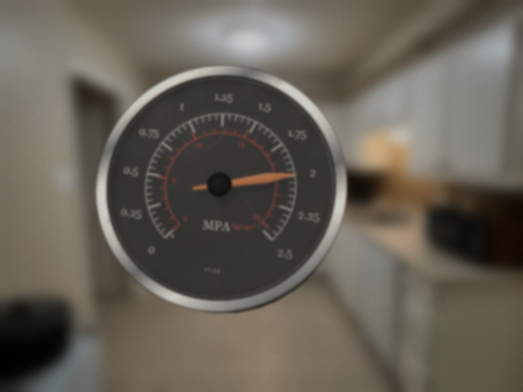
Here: 2MPa
